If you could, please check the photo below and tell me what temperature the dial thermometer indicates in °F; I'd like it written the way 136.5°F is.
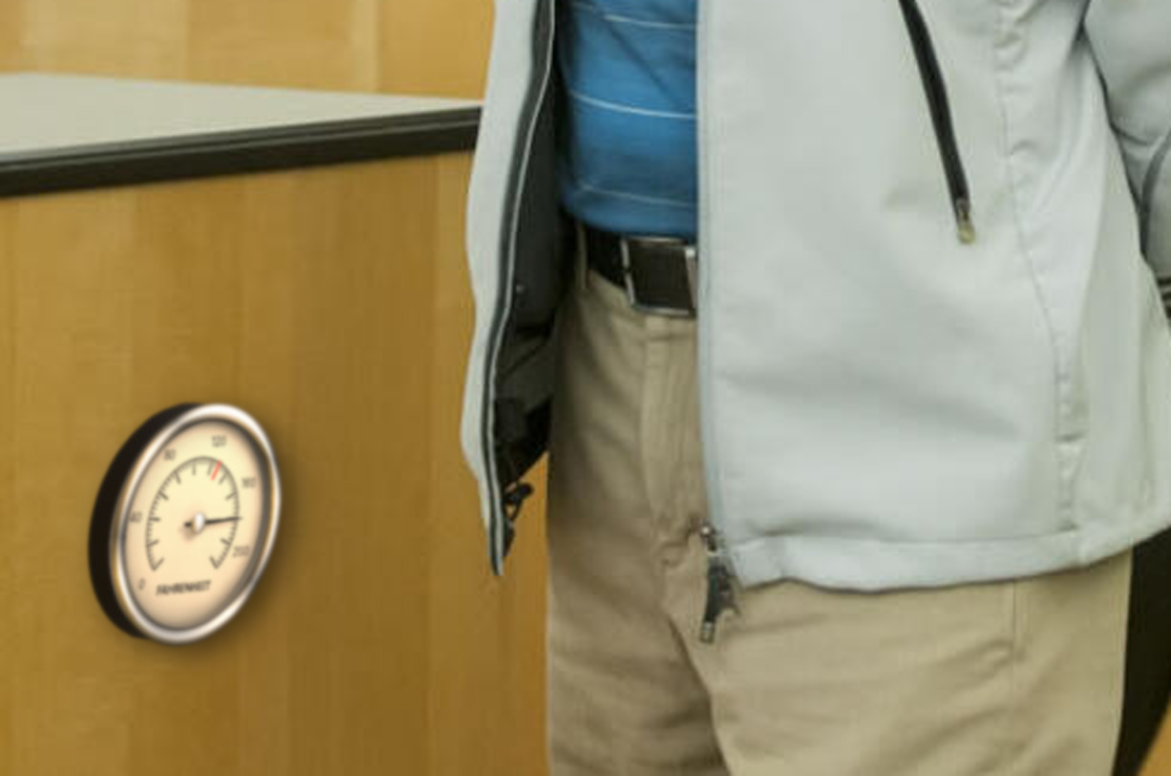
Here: 180°F
